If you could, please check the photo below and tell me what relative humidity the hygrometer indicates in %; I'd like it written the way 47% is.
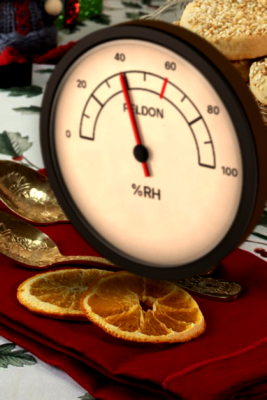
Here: 40%
